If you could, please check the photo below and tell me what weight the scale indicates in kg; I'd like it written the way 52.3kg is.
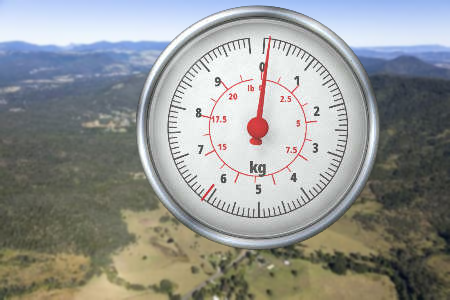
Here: 0.1kg
